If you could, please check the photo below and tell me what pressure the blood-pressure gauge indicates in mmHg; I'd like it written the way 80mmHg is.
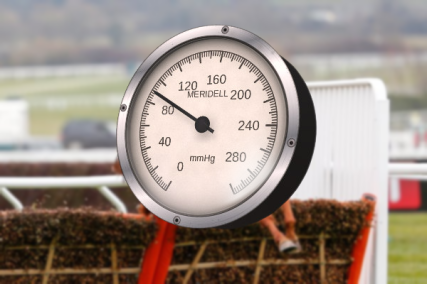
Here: 90mmHg
